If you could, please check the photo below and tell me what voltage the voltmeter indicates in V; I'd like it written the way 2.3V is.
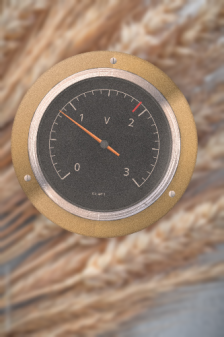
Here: 0.85V
